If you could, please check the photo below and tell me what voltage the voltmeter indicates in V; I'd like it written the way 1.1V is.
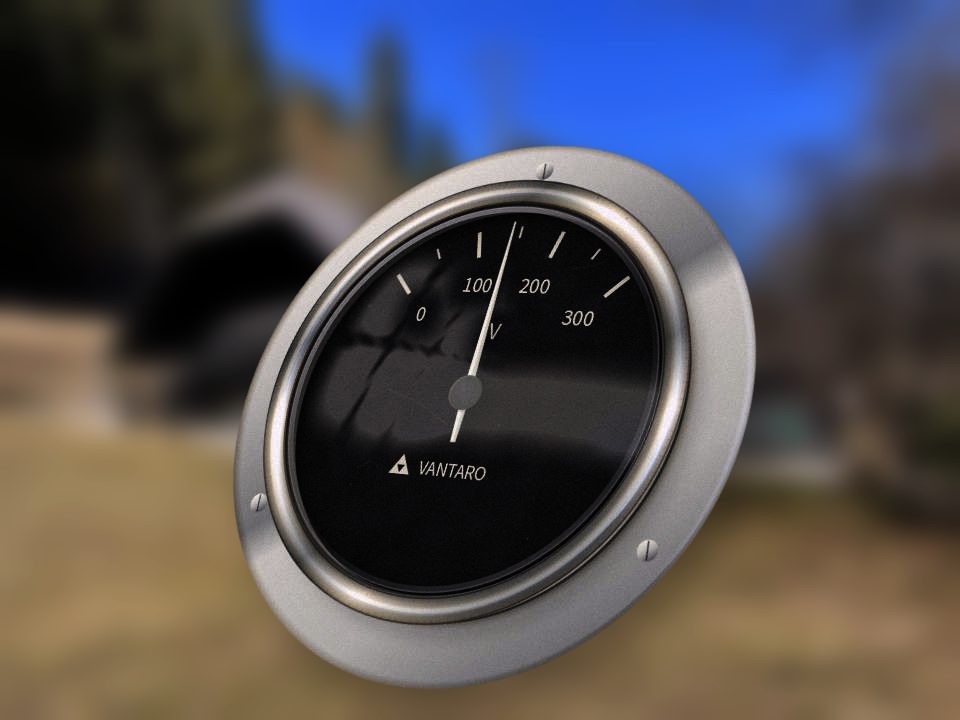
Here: 150V
